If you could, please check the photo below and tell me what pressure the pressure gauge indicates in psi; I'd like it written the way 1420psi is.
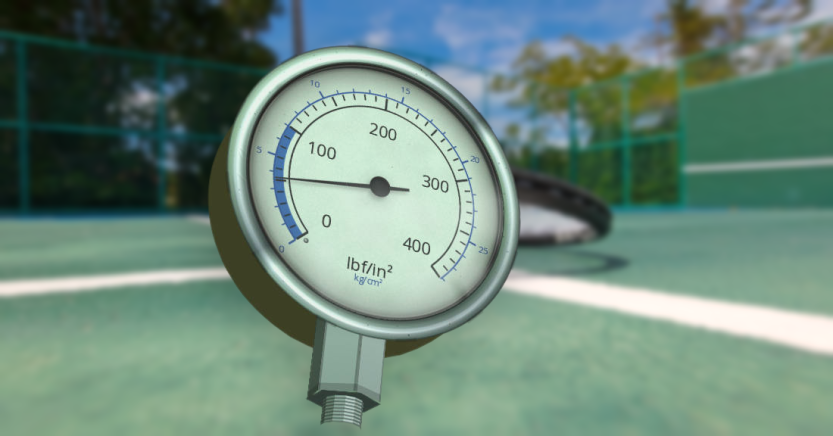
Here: 50psi
